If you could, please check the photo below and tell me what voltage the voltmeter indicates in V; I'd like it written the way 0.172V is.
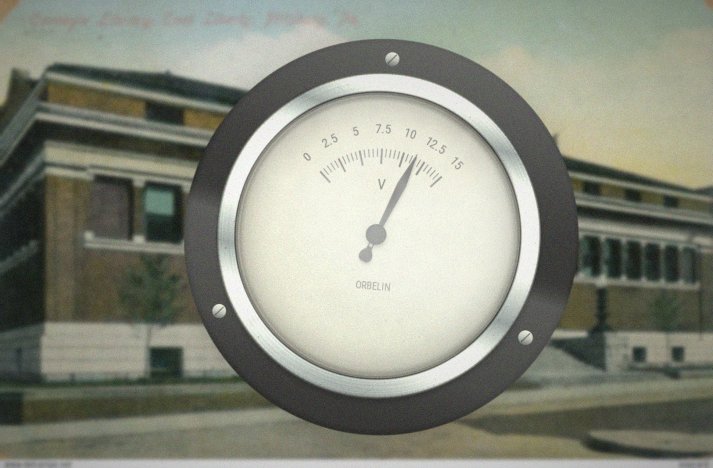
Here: 11.5V
